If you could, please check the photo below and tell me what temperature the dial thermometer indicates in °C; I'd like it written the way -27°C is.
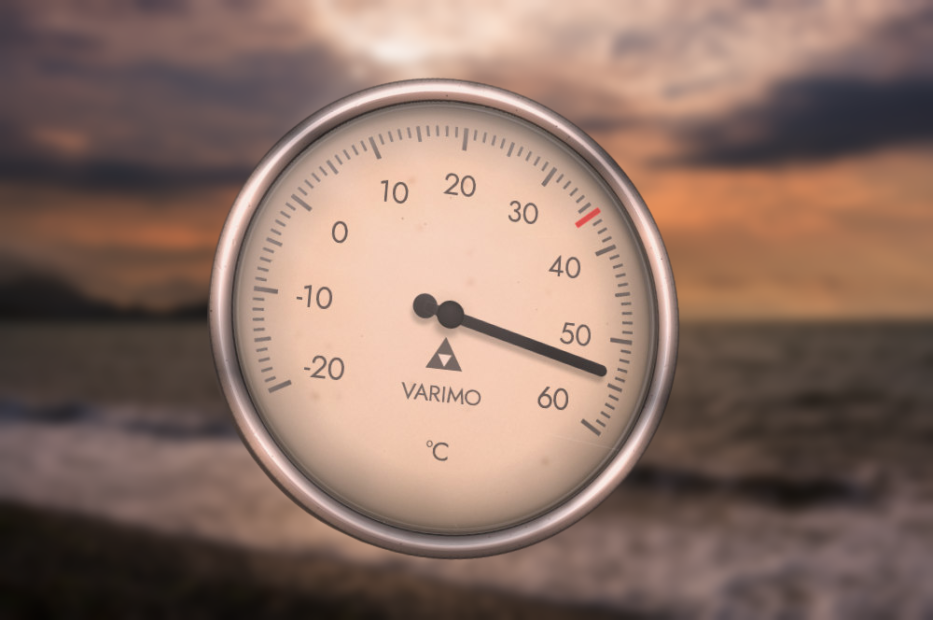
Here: 54°C
